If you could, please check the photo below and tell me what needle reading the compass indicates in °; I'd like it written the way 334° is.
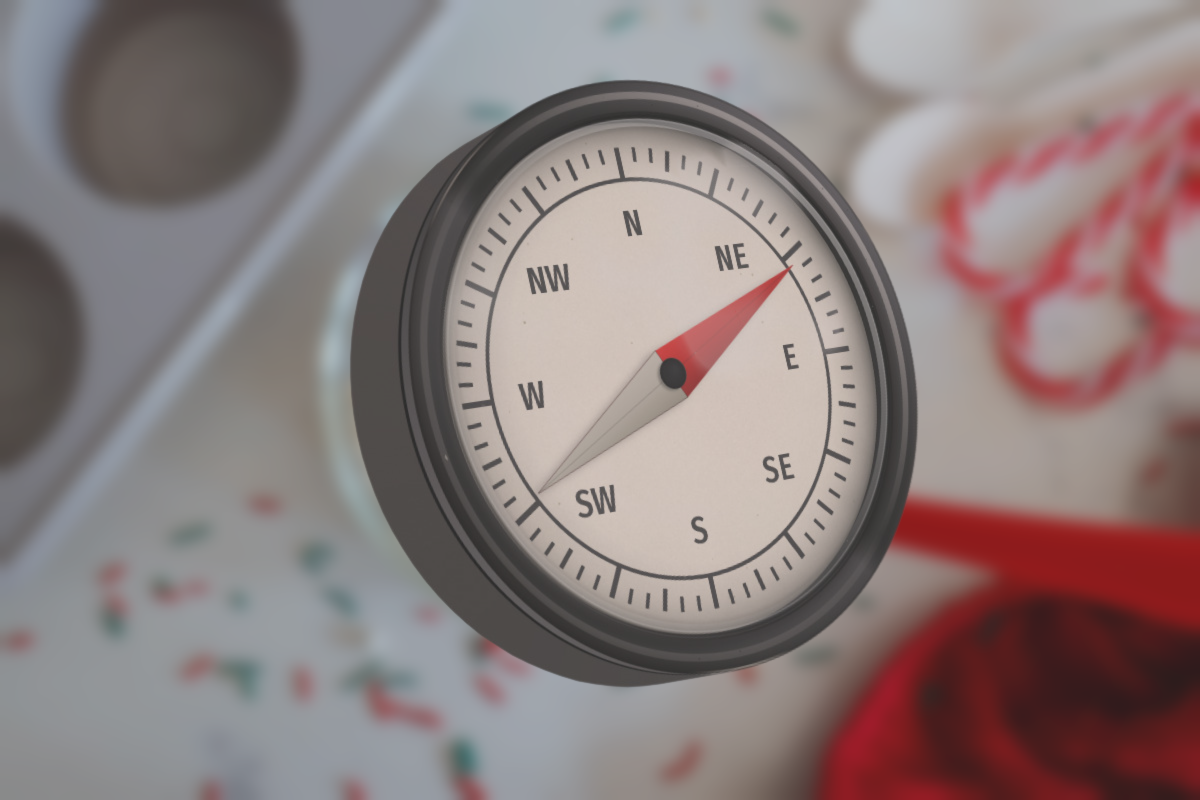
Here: 62.5°
